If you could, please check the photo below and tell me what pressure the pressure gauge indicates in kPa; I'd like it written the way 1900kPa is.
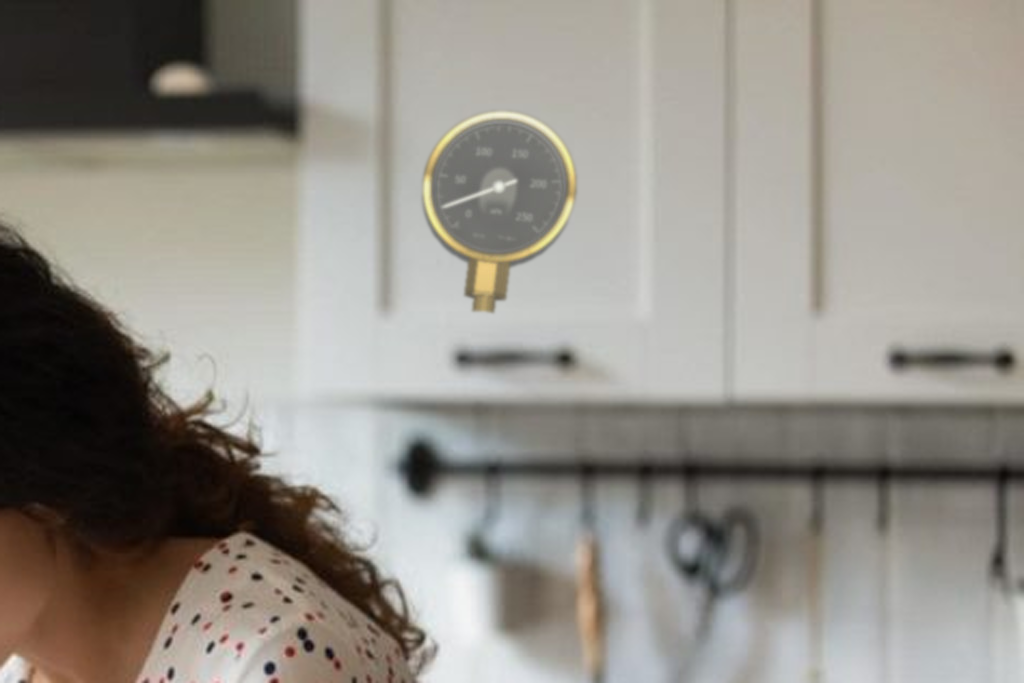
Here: 20kPa
